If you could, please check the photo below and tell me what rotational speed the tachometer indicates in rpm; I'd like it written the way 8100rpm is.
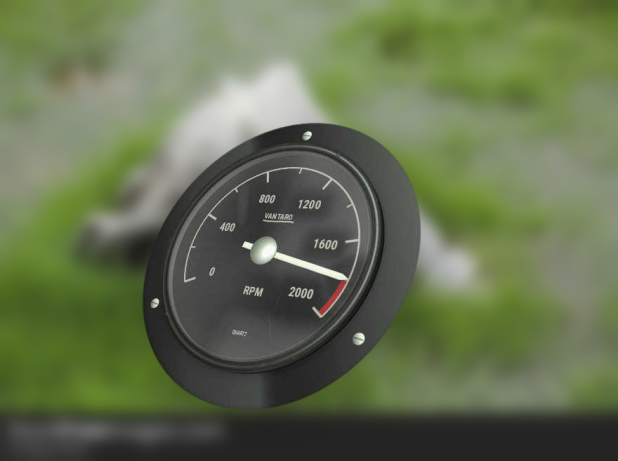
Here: 1800rpm
